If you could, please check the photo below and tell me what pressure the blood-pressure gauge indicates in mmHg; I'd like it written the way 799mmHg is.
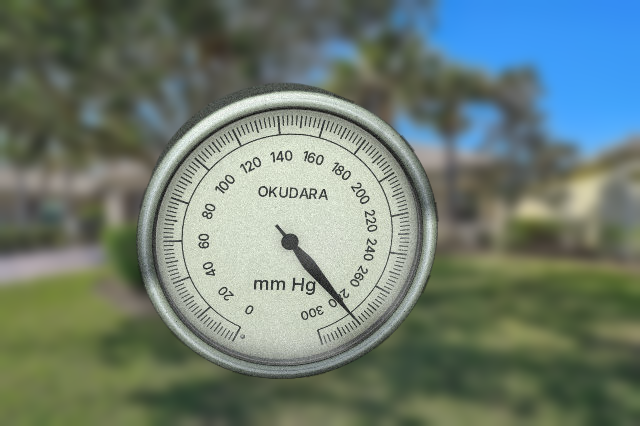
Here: 280mmHg
